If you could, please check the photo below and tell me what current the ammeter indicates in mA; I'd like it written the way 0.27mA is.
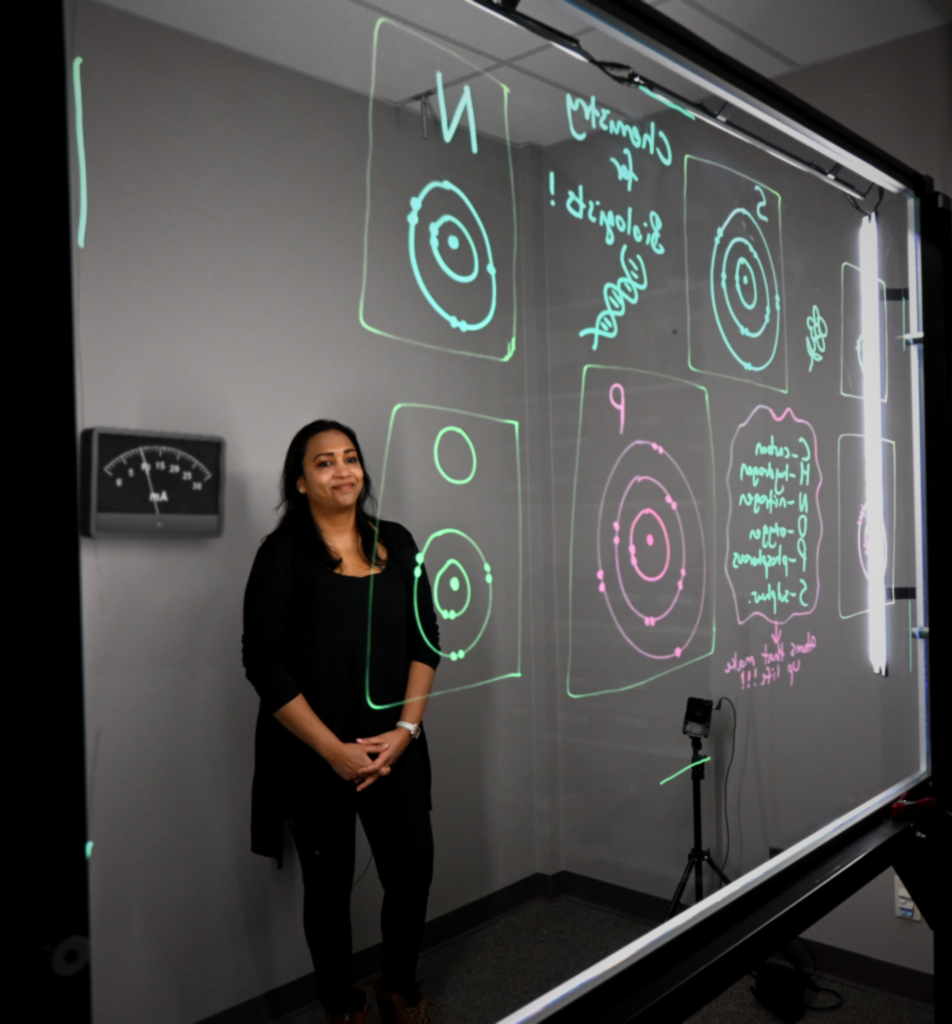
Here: 10mA
